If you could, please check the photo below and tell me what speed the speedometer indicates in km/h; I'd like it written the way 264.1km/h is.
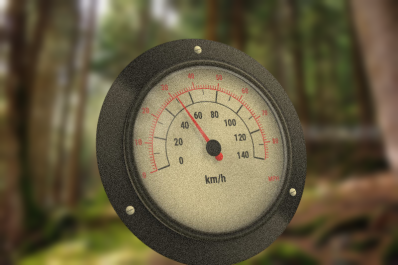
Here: 50km/h
